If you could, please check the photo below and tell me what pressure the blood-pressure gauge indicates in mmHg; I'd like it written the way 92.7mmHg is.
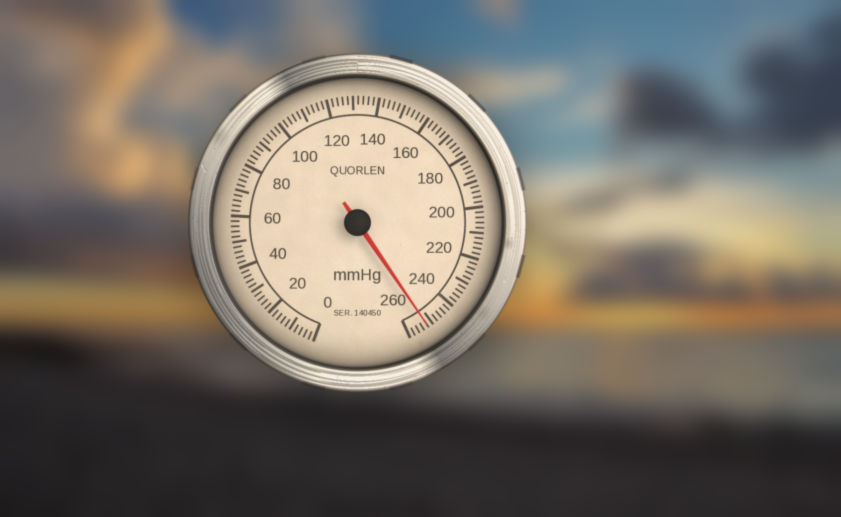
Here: 252mmHg
